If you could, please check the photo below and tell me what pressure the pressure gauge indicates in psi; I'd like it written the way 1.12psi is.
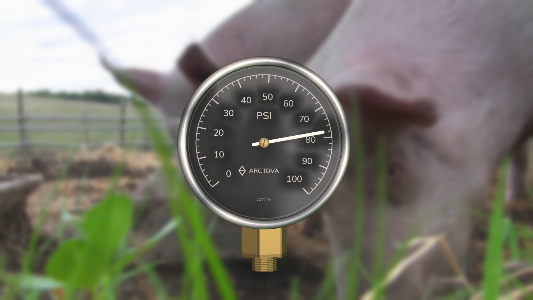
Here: 78psi
